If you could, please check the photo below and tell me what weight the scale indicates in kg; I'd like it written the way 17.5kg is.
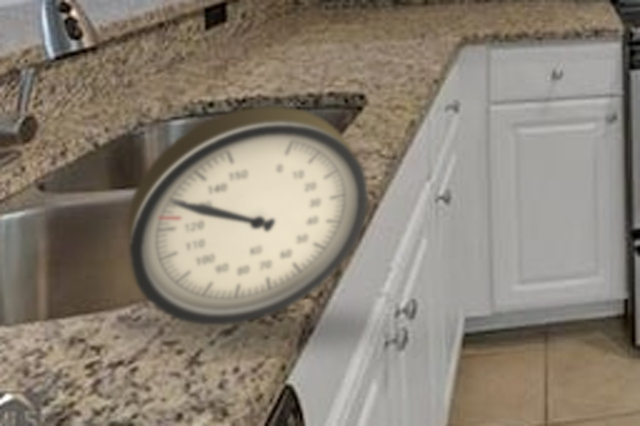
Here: 130kg
